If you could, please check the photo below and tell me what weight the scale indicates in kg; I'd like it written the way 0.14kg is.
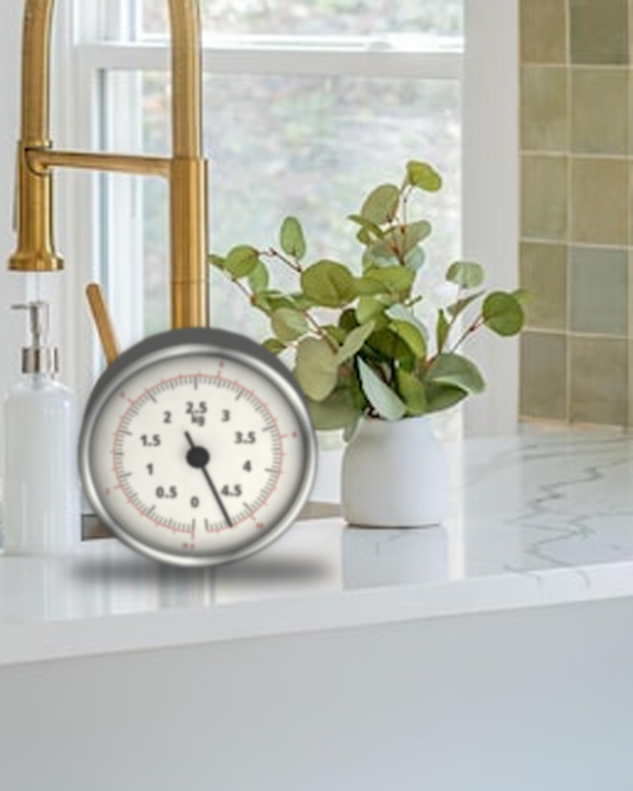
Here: 4.75kg
